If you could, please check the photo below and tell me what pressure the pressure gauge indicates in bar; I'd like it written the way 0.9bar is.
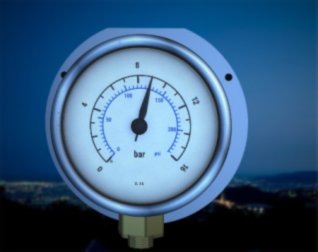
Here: 9bar
